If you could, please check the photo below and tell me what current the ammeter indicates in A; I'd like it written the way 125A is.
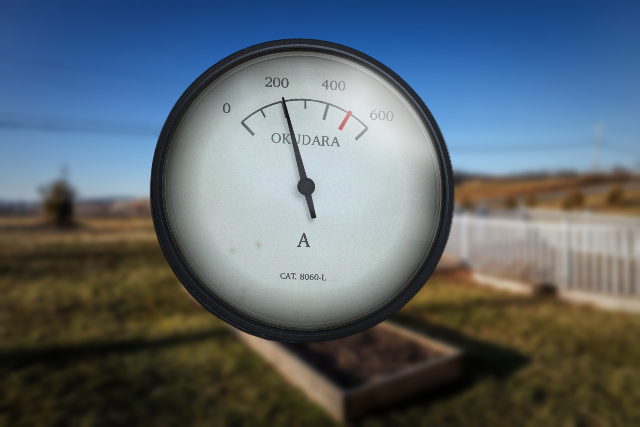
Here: 200A
